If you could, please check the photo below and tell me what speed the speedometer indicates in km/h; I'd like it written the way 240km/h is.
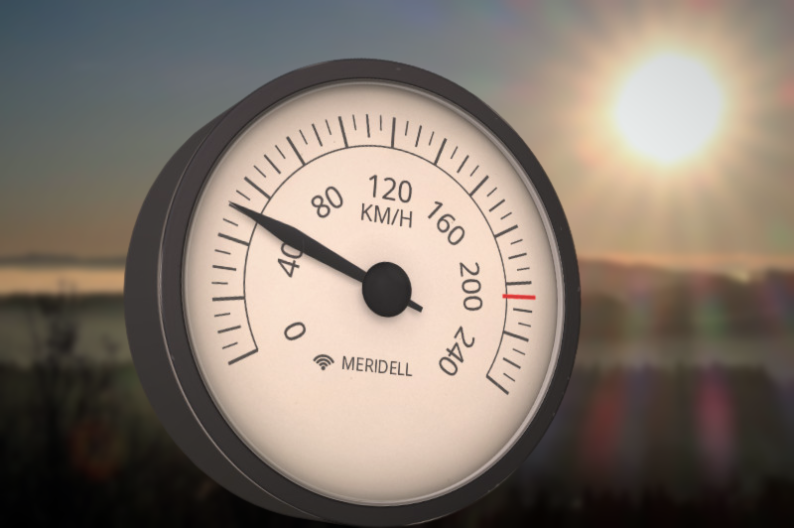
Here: 50km/h
